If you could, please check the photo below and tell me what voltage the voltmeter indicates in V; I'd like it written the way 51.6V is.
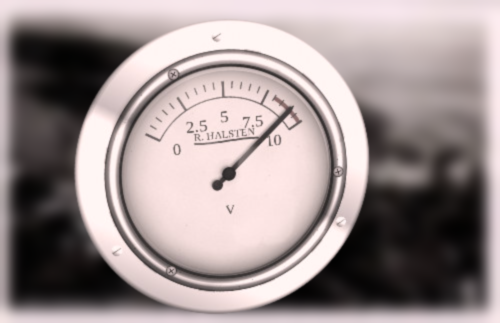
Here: 9V
